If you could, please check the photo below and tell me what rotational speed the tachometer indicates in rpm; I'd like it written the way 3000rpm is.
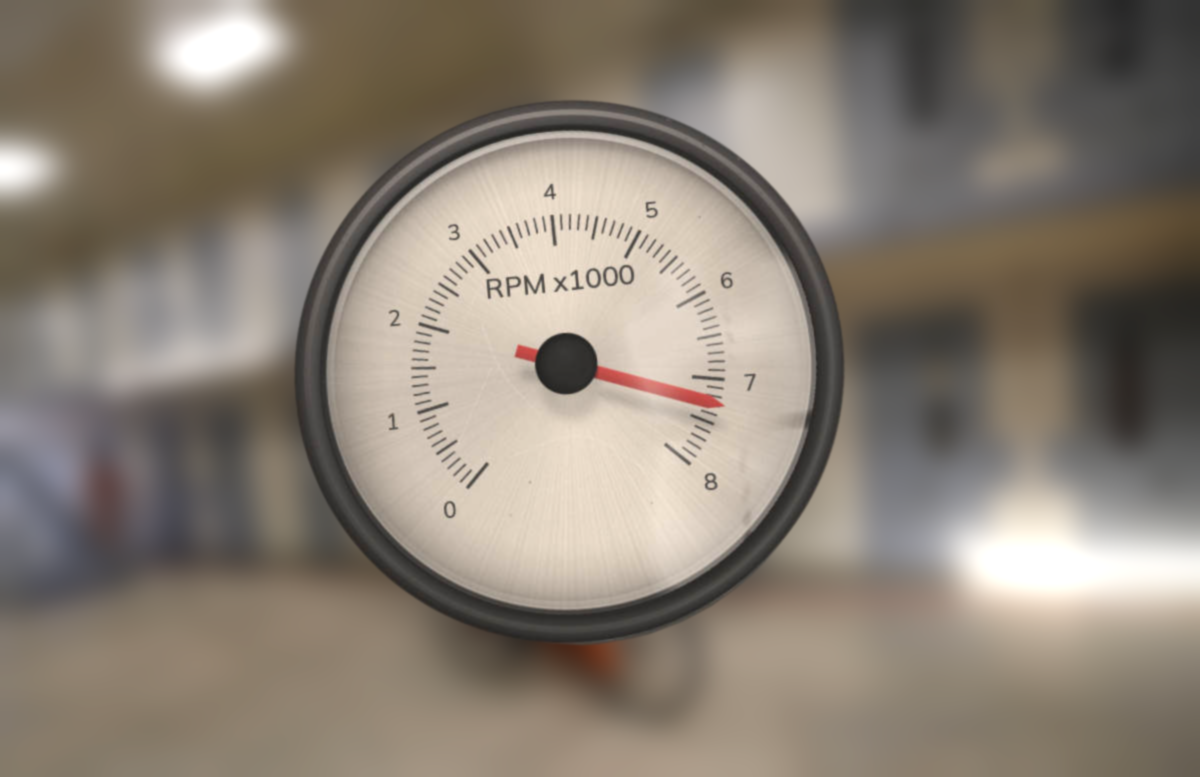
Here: 7300rpm
